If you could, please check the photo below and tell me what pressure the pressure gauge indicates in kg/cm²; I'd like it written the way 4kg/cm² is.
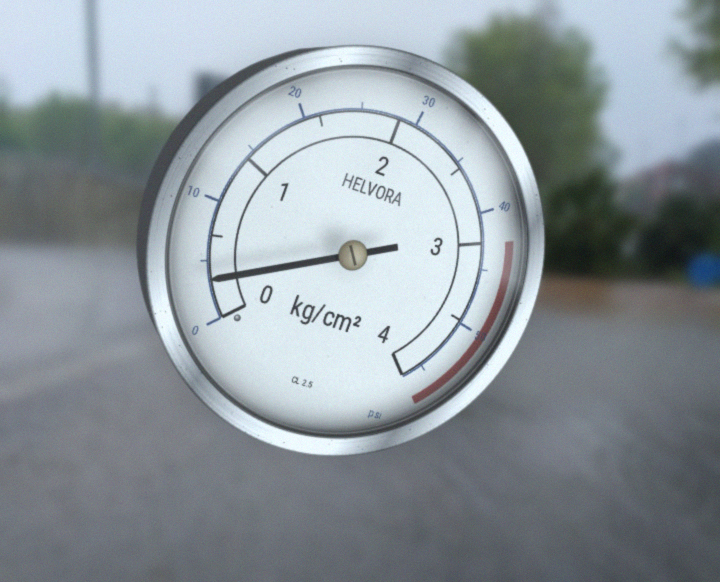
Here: 0.25kg/cm²
